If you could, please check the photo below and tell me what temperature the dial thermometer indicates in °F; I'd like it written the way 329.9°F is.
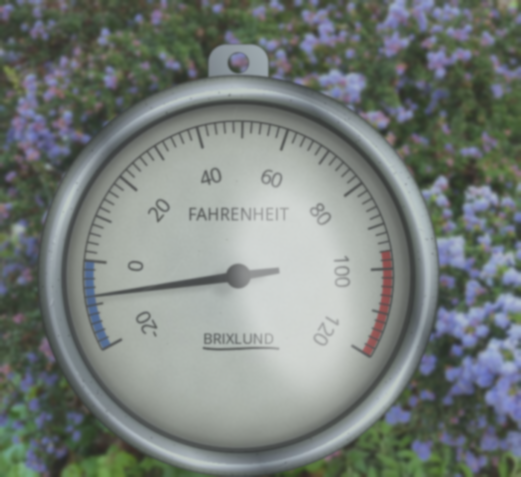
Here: -8°F
